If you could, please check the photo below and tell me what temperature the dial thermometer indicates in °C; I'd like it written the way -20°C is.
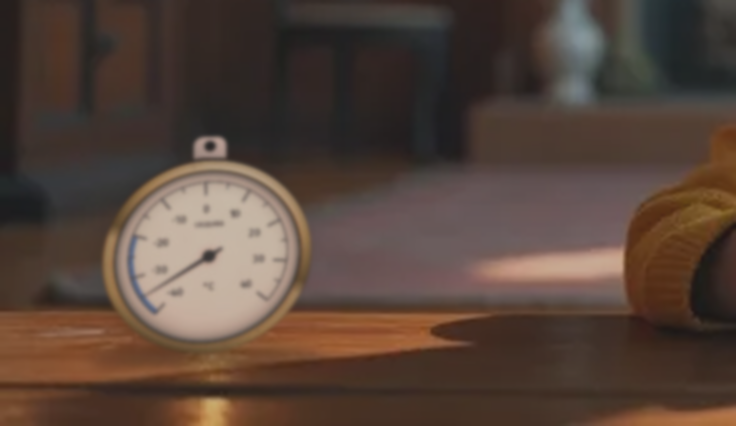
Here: -35°C
